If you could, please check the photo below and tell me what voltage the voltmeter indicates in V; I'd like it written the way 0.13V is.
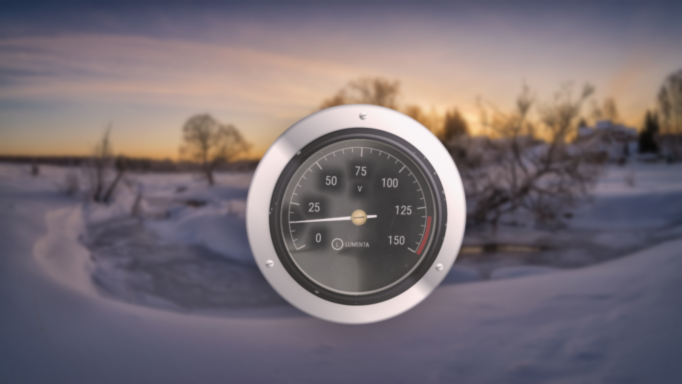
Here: 15V
